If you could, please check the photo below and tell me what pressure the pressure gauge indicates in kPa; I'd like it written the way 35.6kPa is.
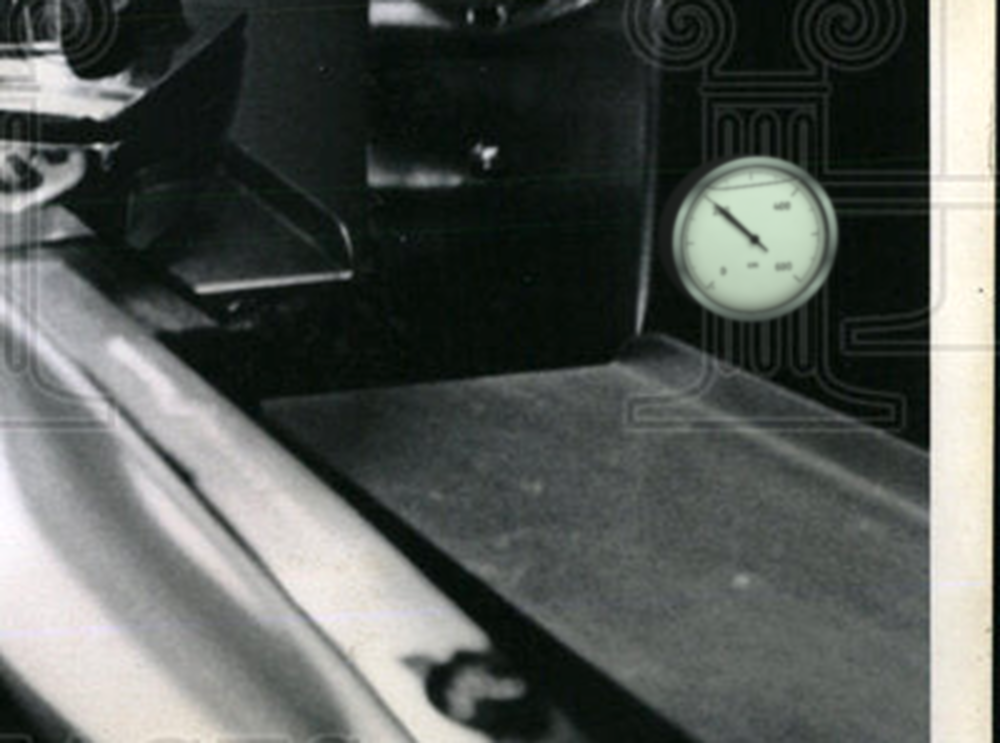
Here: 200kPa
